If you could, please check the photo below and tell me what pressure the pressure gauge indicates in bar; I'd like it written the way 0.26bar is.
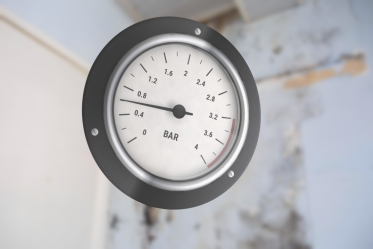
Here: 0.6bar
